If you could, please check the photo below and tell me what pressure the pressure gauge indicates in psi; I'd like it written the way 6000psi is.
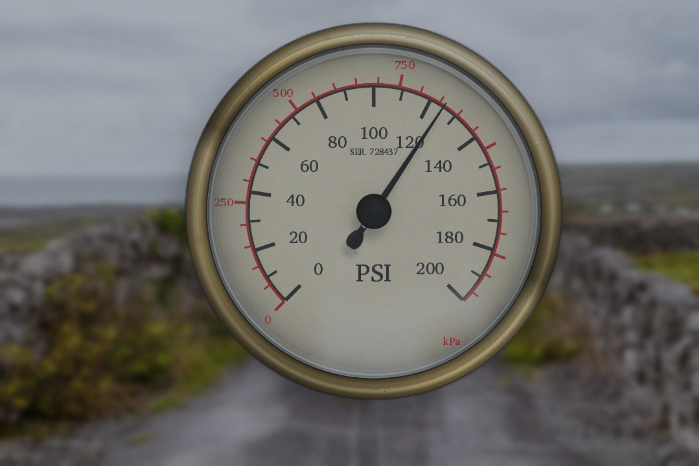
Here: 125psi
